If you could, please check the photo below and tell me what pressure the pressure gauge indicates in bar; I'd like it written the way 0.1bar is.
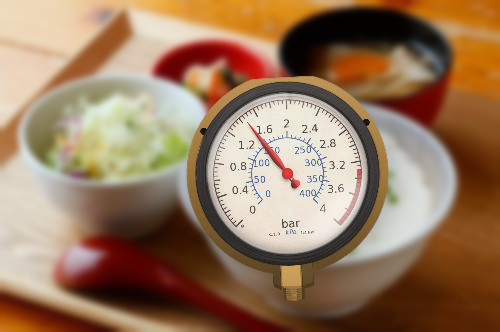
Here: 1.45bar
